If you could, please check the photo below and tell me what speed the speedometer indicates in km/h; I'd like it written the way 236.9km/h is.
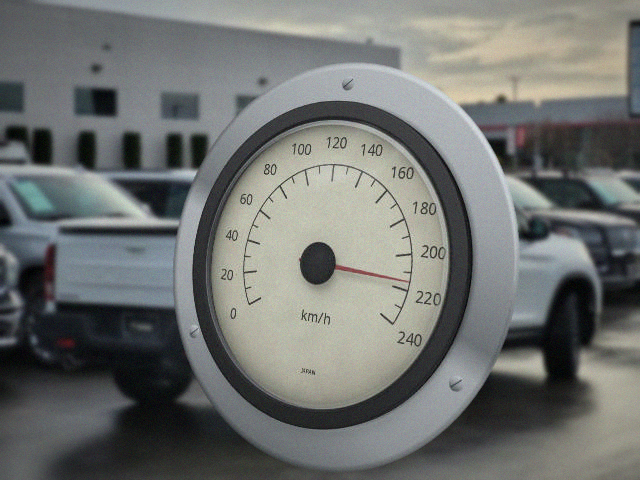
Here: 215km/h
